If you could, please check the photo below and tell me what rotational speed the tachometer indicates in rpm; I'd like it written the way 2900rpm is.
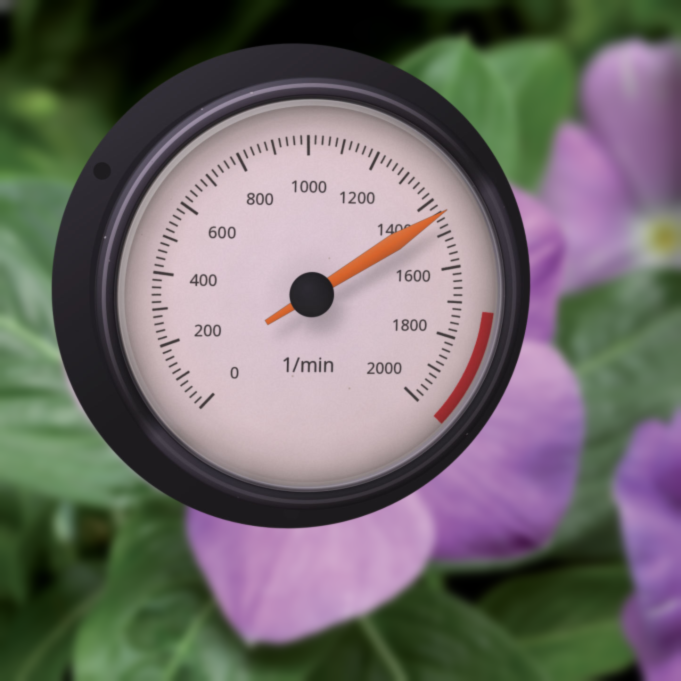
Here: 1440rpm
